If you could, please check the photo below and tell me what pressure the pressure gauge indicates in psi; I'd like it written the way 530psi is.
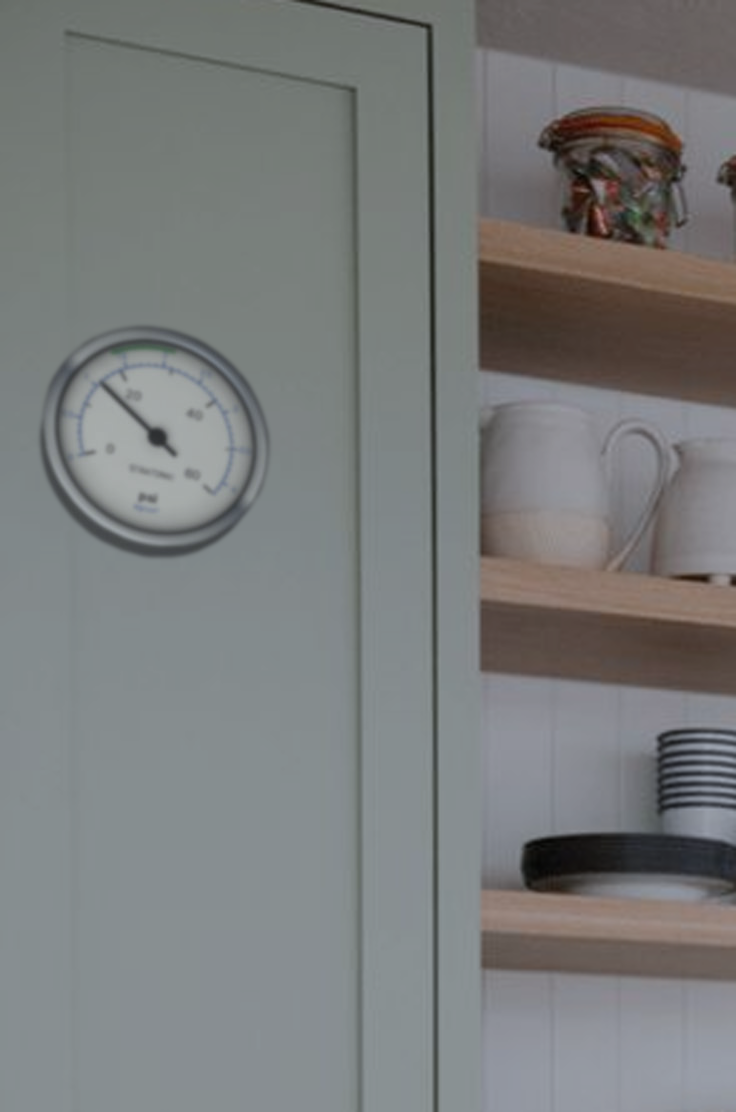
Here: 15psi
